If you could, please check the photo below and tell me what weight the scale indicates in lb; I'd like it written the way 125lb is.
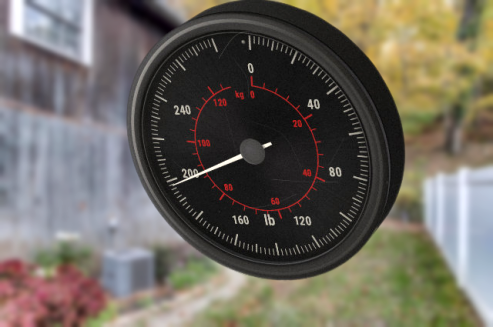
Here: 198lb
